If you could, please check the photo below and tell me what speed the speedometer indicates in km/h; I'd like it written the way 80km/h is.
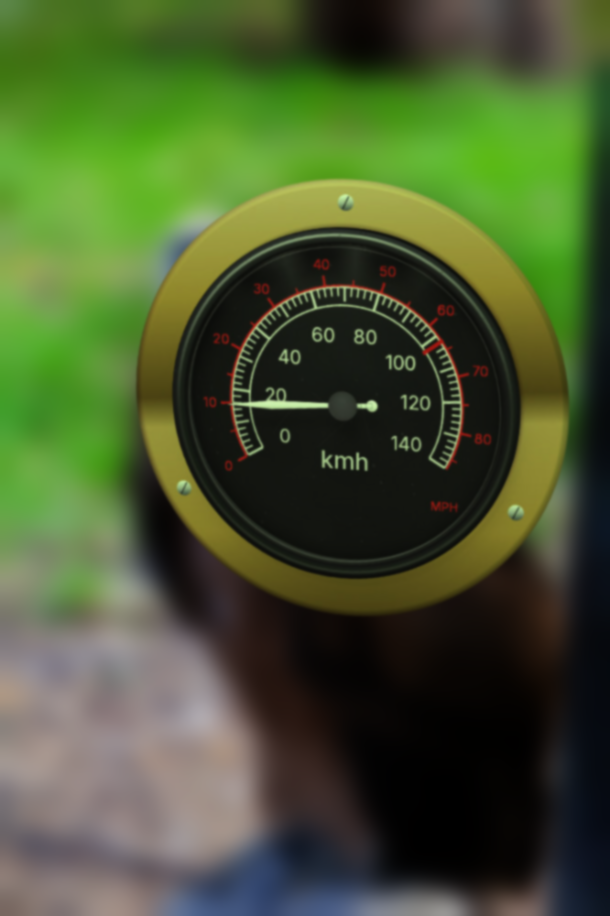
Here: 16km/h
